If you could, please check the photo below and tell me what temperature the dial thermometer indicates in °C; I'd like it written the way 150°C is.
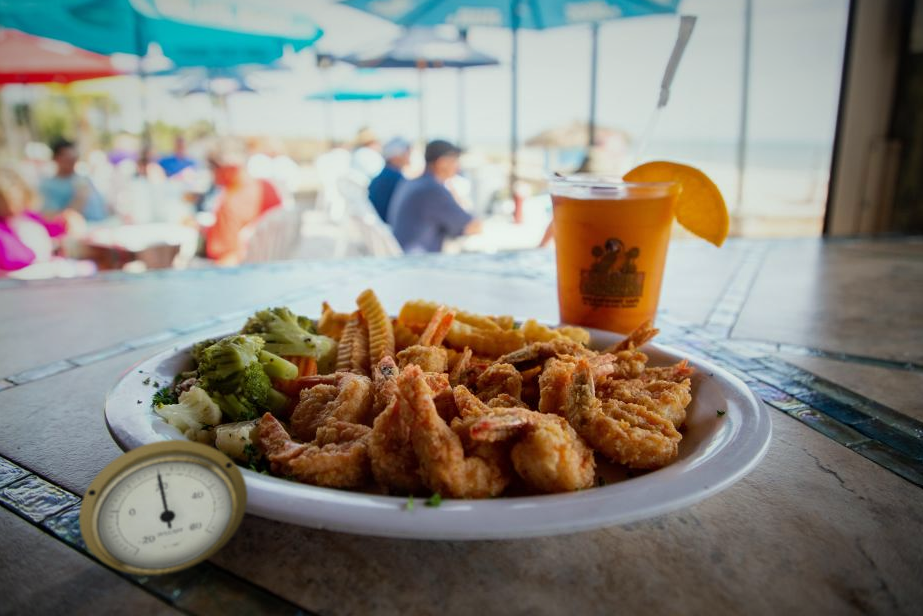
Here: 20°C
